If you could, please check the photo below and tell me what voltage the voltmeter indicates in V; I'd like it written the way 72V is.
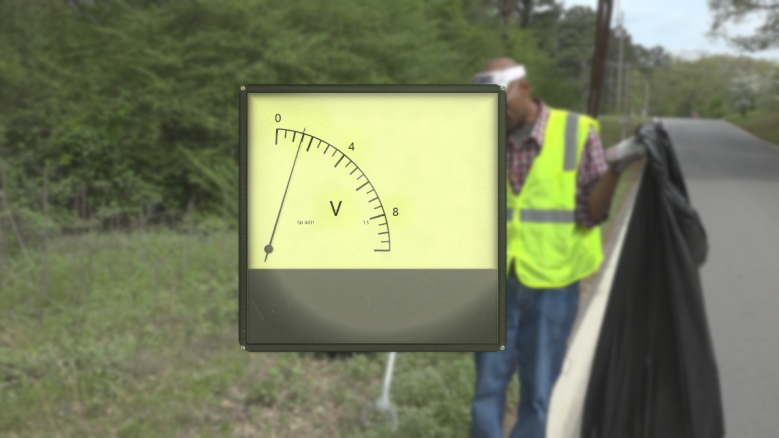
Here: 1.5V
